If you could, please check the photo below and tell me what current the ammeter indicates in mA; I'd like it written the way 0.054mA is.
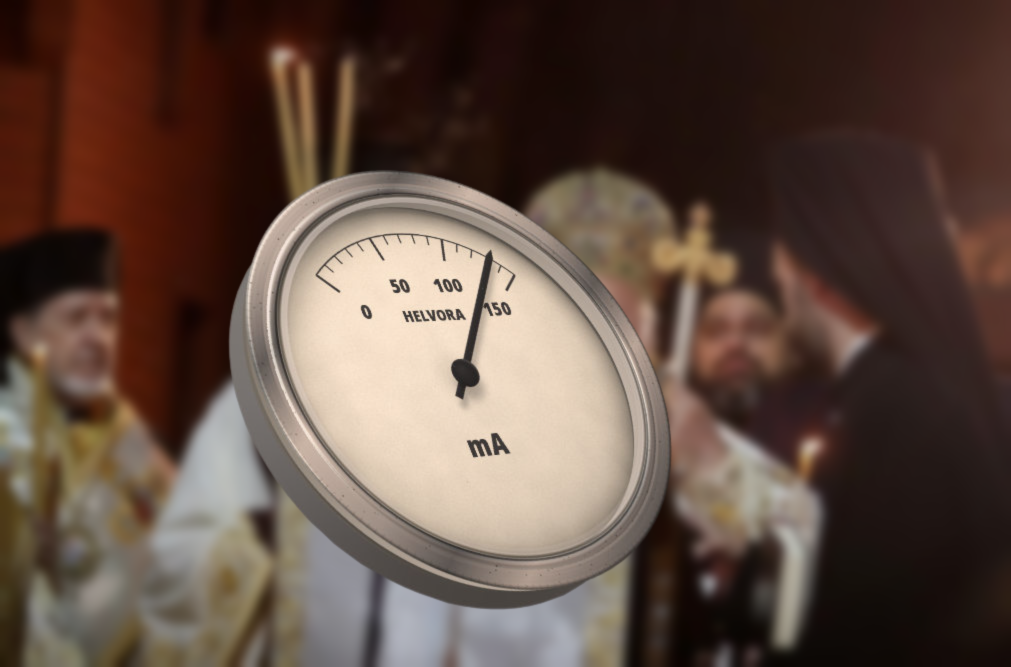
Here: 130mA
